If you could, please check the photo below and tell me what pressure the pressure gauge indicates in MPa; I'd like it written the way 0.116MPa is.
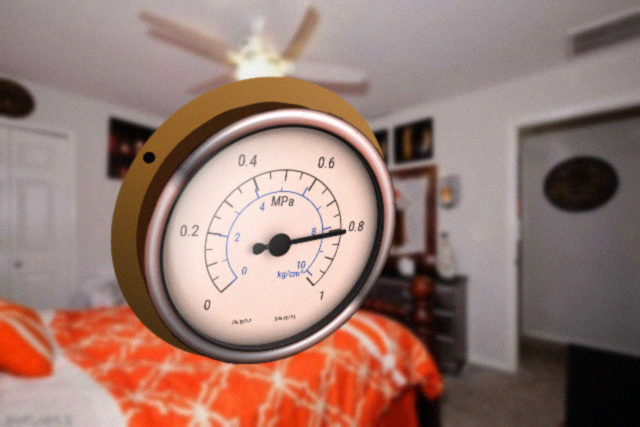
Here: 0.8MPa
